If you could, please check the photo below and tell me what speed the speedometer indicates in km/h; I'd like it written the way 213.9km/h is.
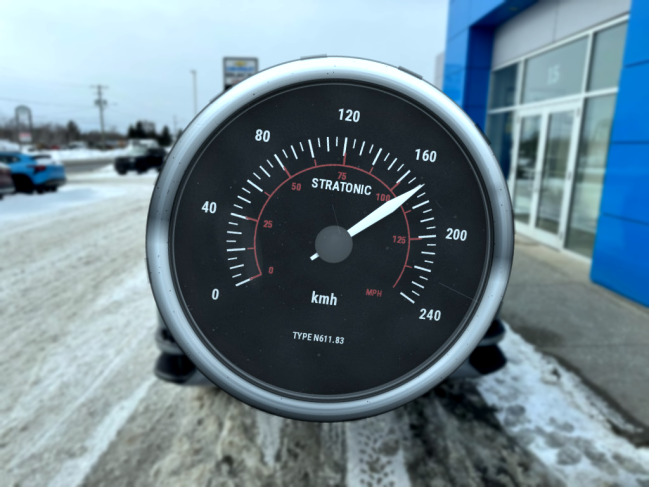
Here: 170km/h
